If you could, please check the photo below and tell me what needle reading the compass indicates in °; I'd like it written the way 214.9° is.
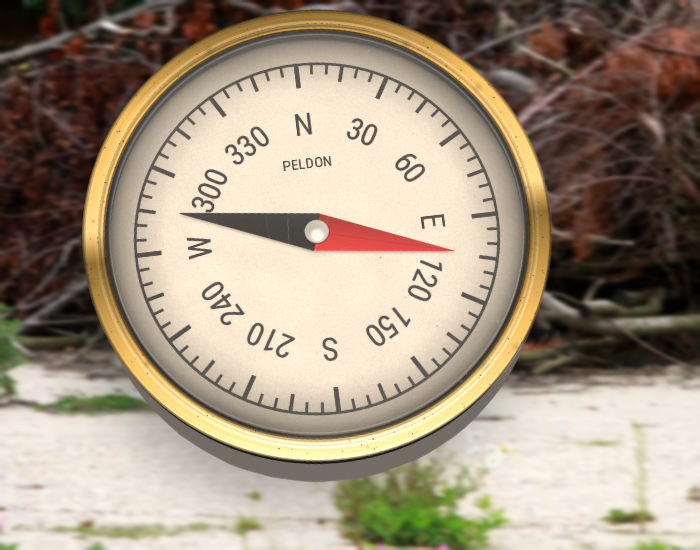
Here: 105°
